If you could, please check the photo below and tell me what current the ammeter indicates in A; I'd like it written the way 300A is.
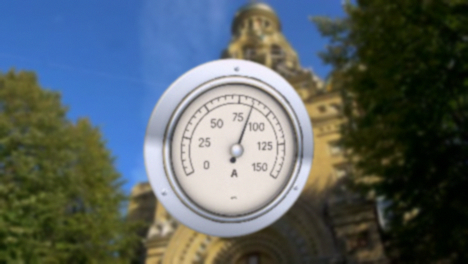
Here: 85A
